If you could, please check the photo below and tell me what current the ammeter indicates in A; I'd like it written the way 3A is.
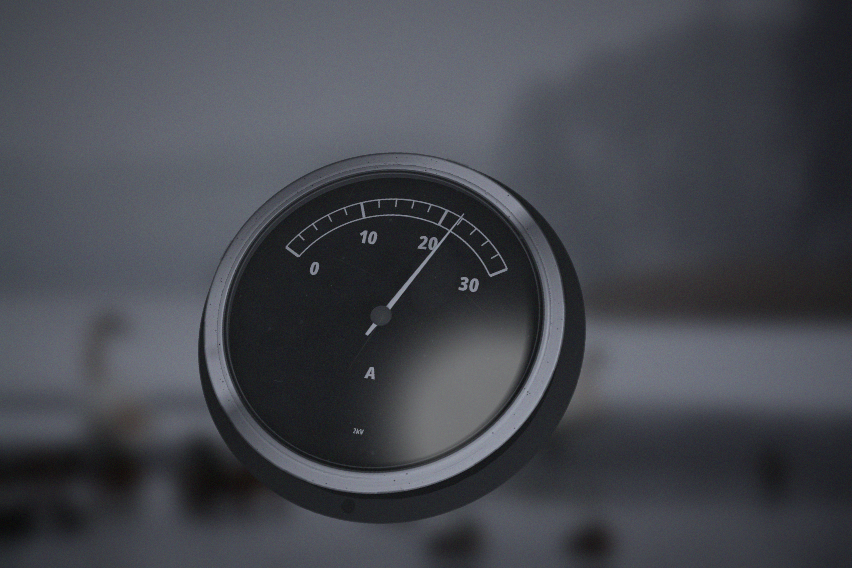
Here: 22A
